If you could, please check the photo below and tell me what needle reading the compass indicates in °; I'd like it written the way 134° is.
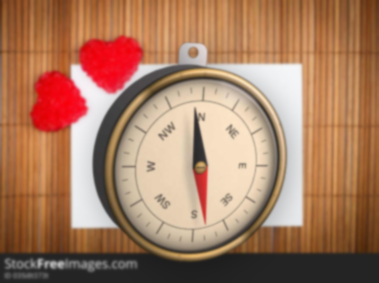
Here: 170°
